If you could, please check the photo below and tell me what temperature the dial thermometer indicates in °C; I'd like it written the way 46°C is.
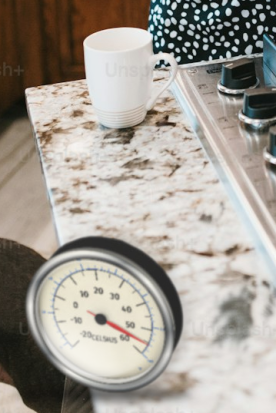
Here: 55°C
